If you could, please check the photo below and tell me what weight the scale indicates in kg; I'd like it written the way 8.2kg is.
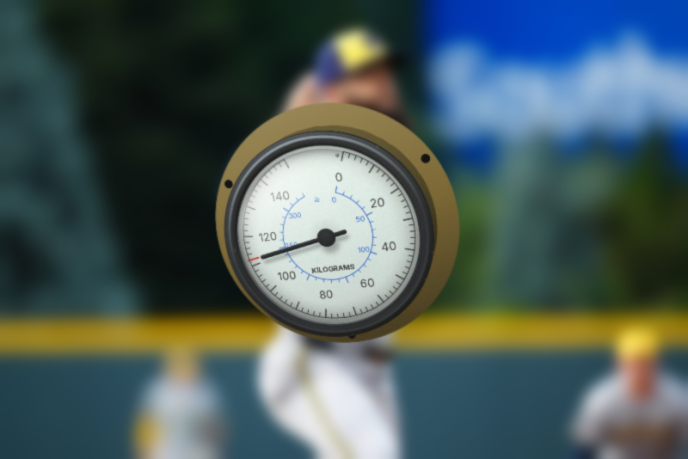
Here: 112kg
